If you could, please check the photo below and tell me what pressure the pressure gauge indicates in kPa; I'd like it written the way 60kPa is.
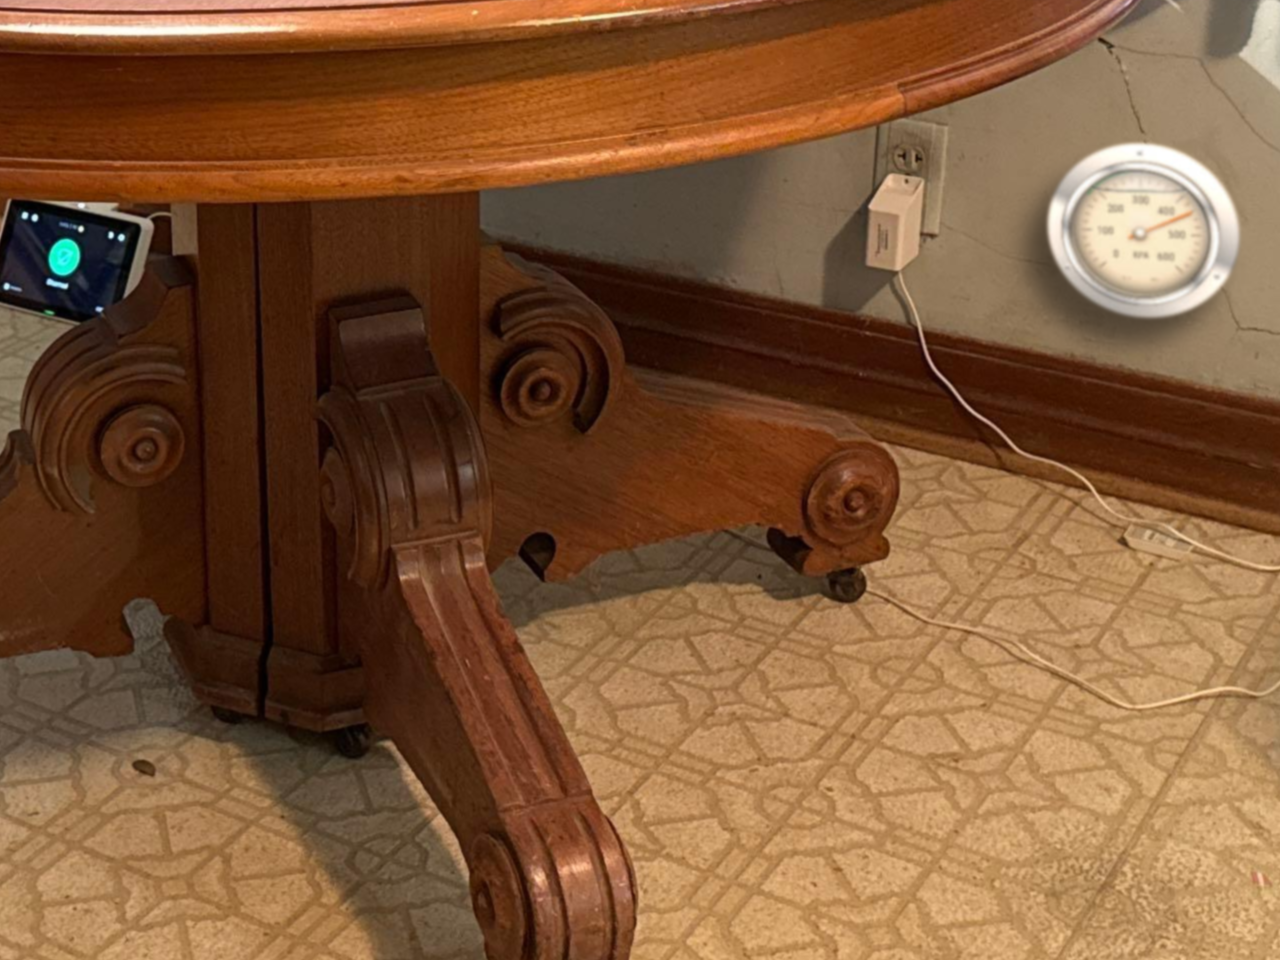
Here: 440kPa
